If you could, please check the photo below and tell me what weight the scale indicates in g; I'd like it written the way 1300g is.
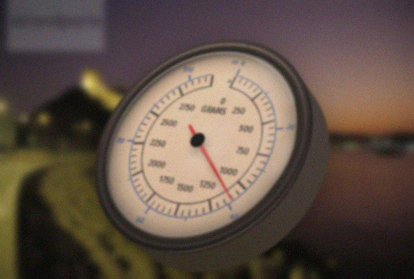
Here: 1100g
